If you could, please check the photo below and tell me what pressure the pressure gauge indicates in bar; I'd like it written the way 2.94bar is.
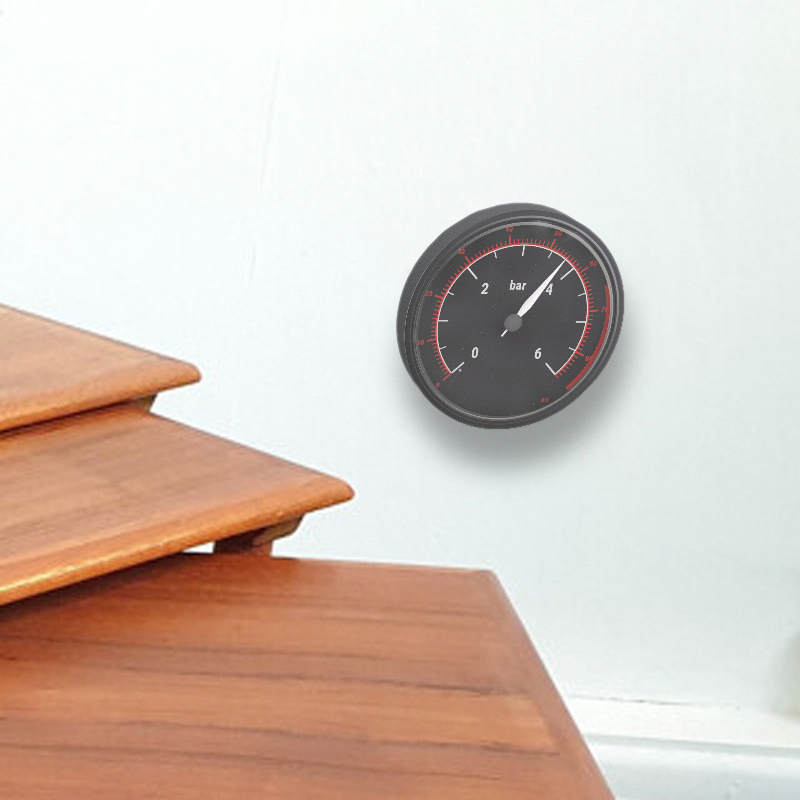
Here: 3.75bar
